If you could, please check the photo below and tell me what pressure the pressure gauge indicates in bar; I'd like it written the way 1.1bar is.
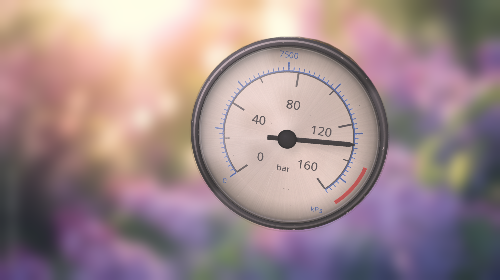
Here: 130bar
